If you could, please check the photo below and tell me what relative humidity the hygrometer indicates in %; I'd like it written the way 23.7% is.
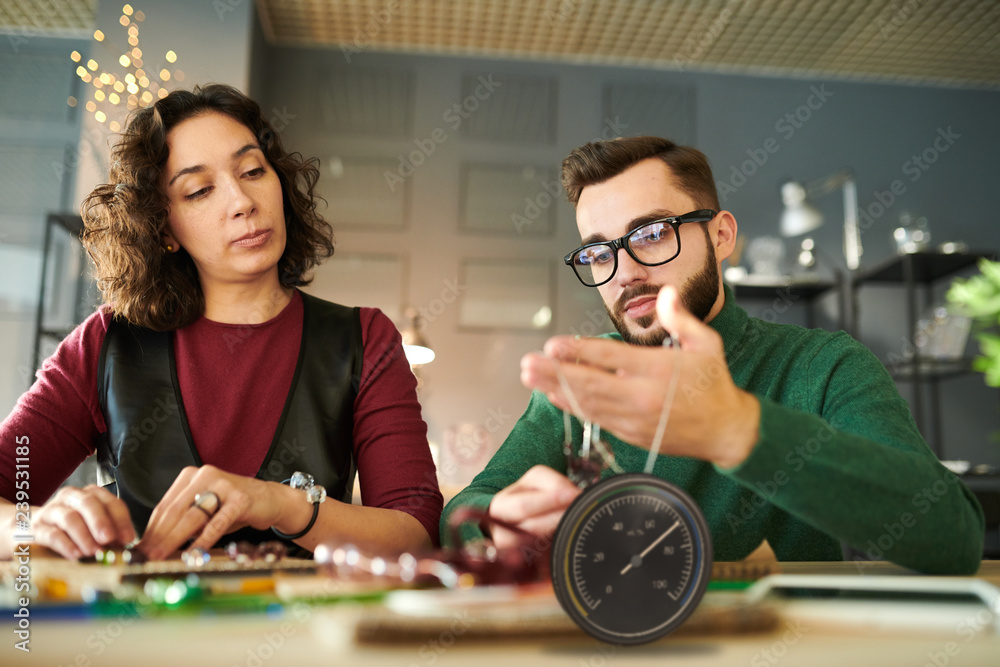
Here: 70%
